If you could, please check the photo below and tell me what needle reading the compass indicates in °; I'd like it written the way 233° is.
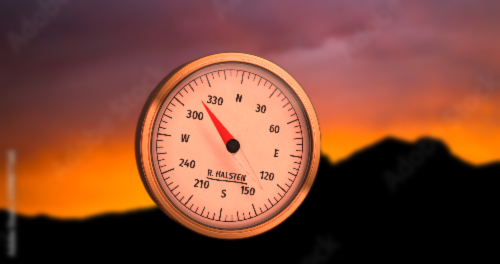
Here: 315°
